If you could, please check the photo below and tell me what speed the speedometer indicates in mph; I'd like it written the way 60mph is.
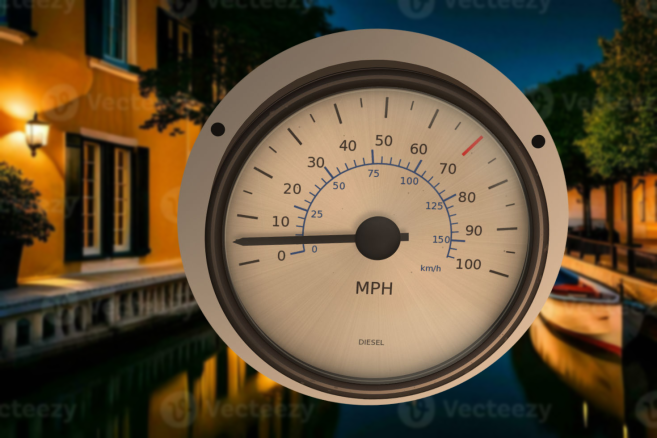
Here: 5mph
